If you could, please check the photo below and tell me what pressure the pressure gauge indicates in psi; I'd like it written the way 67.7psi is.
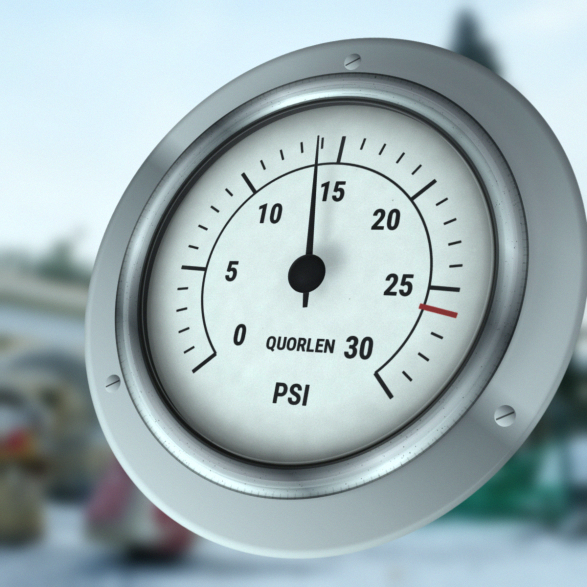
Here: 14psi
